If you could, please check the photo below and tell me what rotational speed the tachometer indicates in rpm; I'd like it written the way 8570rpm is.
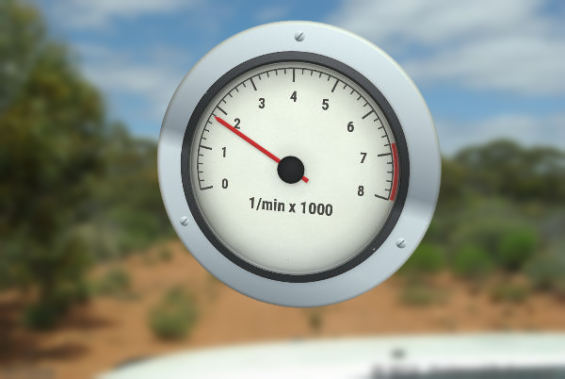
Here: 1800rpm
